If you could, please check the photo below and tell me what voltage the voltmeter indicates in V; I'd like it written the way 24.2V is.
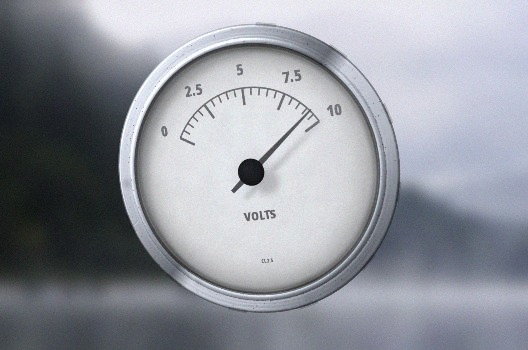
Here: 9.25V
